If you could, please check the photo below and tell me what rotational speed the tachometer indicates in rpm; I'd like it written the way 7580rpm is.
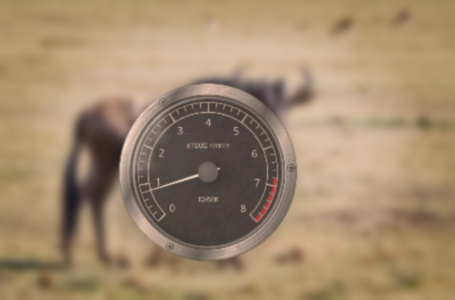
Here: 800rpm
